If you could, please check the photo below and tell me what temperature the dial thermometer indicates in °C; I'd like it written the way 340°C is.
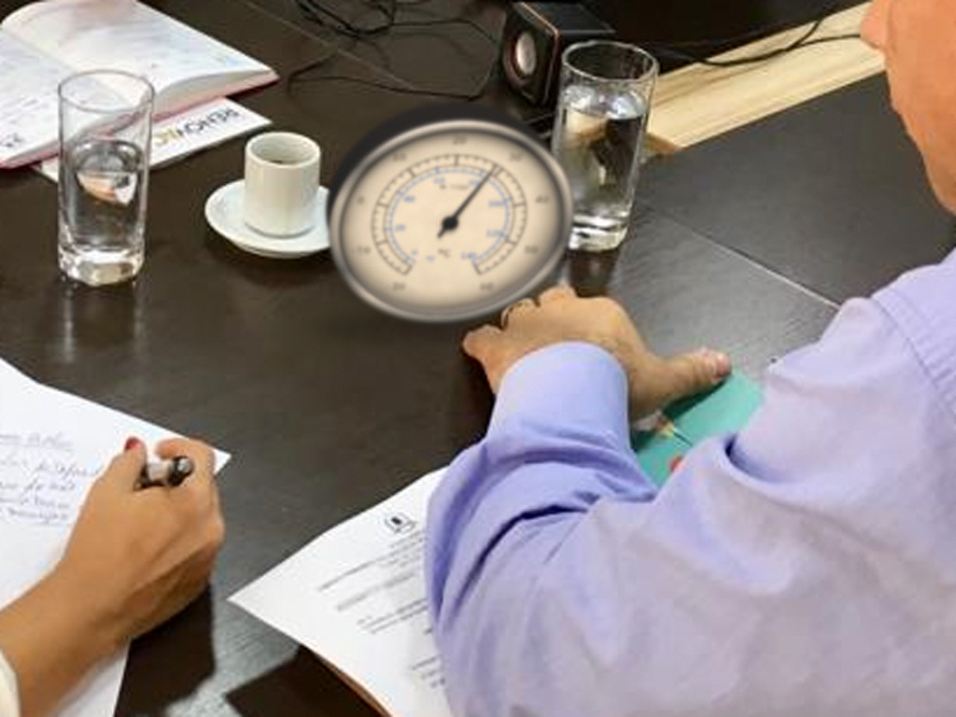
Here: 28°C
